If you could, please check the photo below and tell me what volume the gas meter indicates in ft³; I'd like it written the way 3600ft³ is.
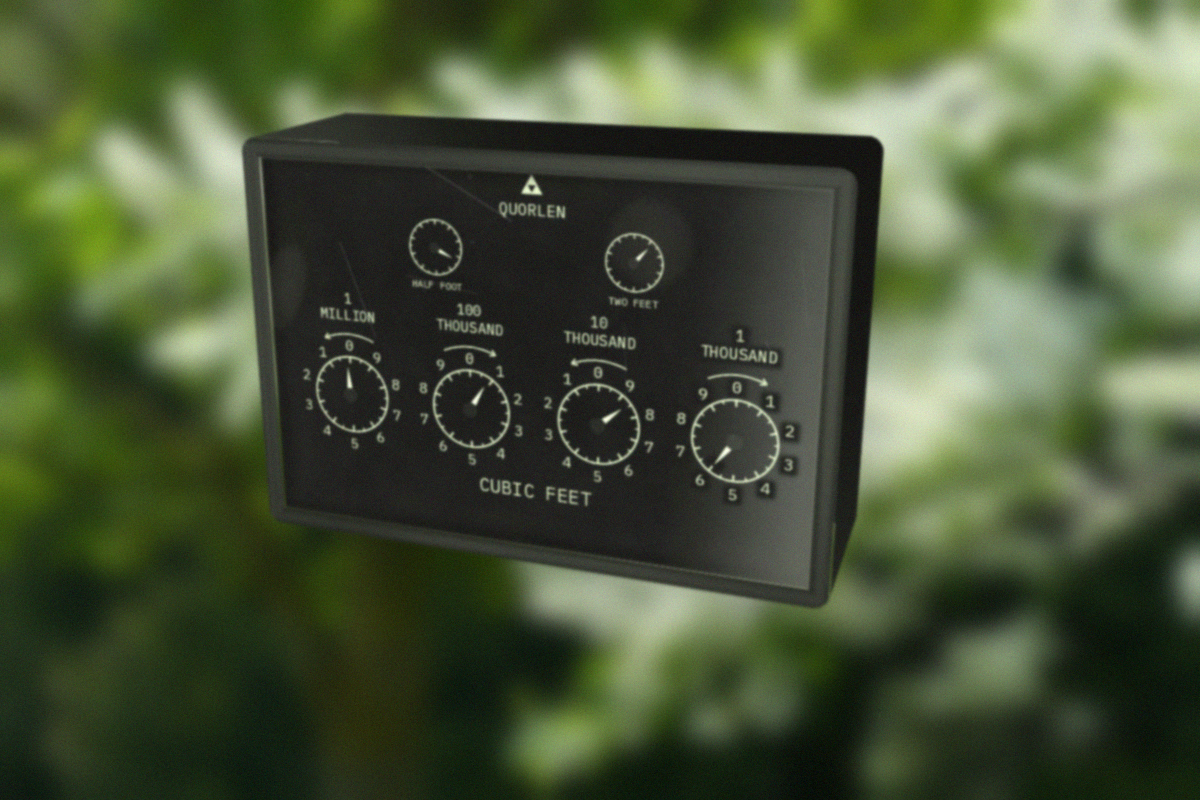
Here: 8600ft³
